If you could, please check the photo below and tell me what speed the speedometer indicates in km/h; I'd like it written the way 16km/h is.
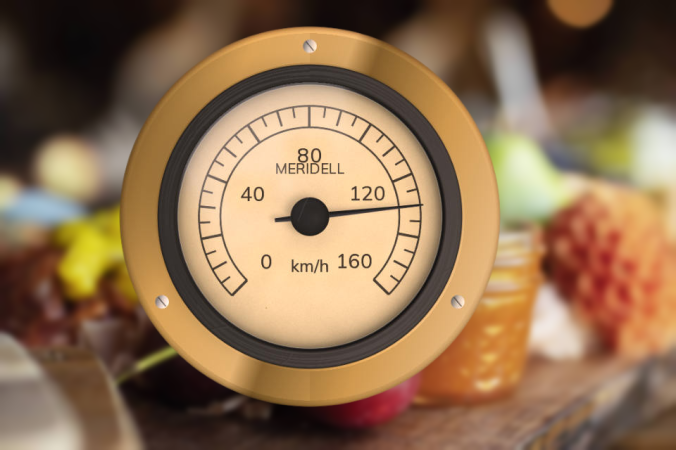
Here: 130km/h
